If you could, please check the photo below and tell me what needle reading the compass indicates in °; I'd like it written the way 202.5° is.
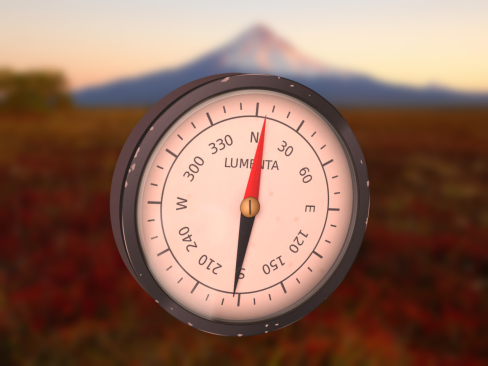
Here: 5°
